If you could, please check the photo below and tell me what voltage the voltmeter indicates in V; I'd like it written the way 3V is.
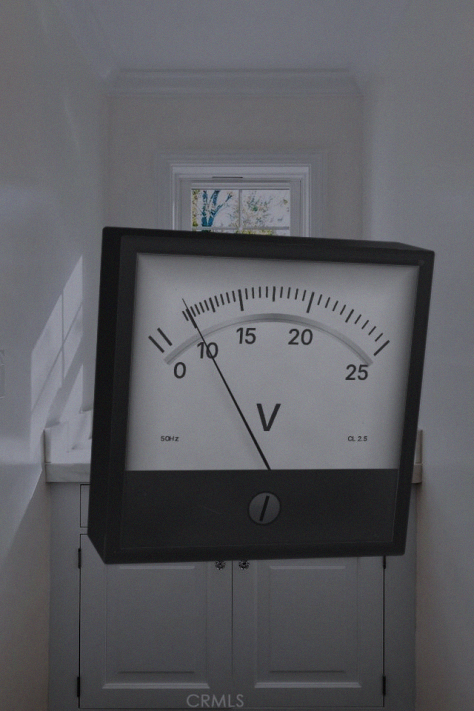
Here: 10V
